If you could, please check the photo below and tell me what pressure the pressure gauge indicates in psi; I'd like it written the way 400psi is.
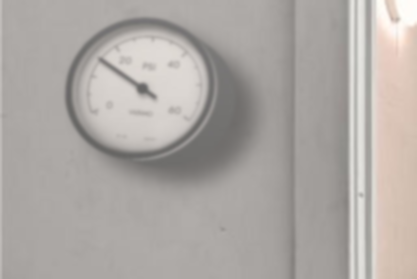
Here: 15psi
